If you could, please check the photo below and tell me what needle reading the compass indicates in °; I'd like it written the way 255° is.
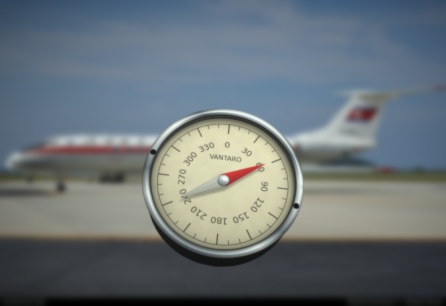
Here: 60°
